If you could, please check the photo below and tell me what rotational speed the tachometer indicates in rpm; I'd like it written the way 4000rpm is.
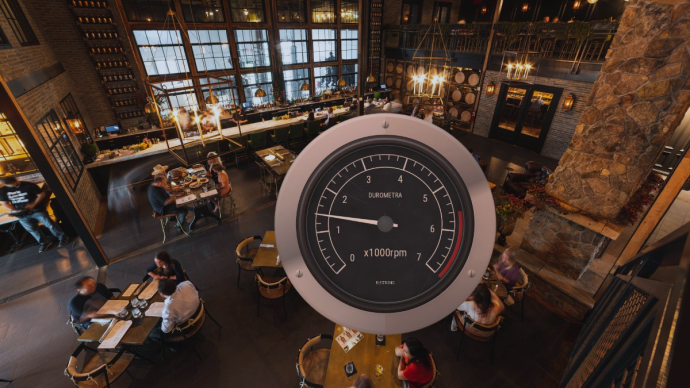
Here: 1400rpm
